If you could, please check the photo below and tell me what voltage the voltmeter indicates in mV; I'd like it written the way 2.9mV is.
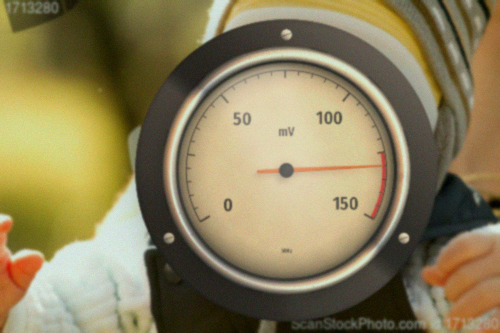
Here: 130mV
